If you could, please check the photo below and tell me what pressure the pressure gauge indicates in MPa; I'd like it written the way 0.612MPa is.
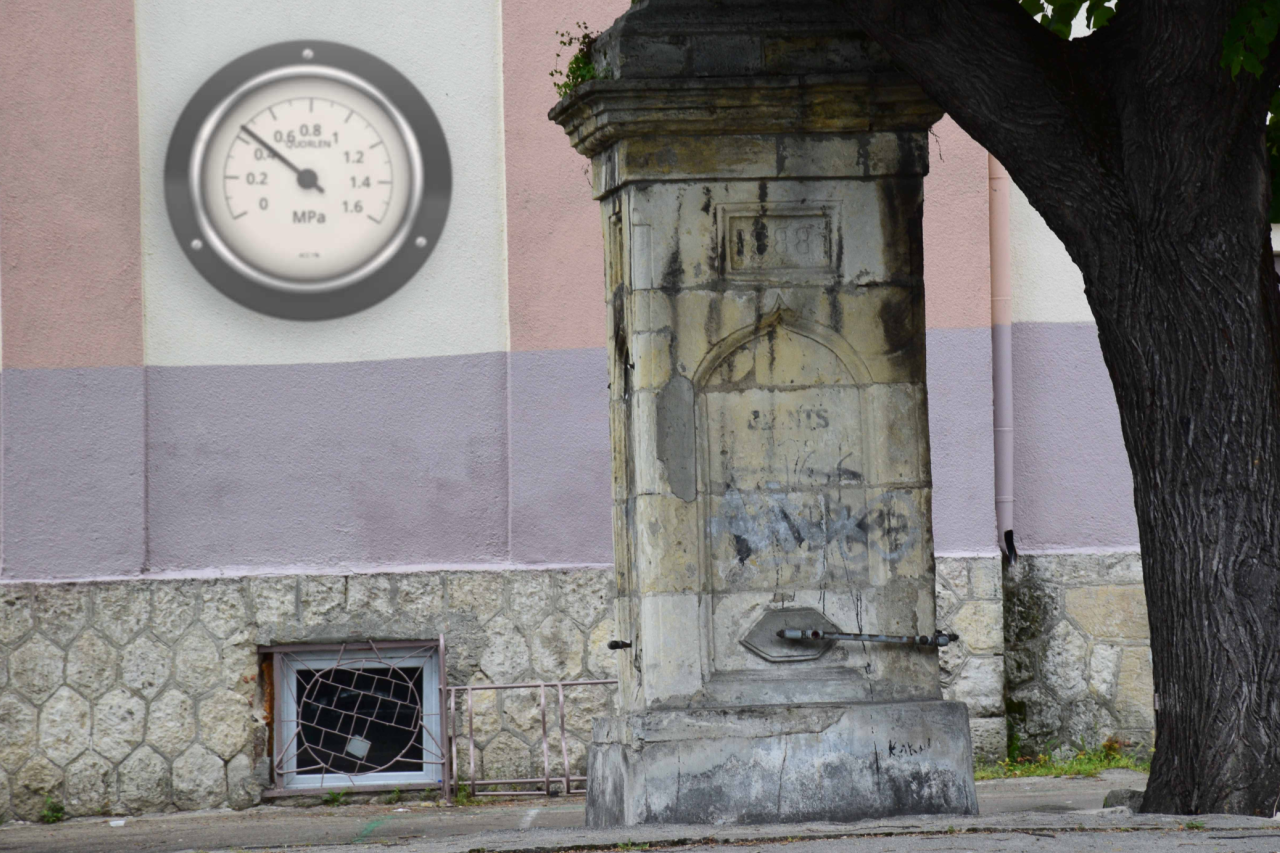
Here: 0.45MPa
